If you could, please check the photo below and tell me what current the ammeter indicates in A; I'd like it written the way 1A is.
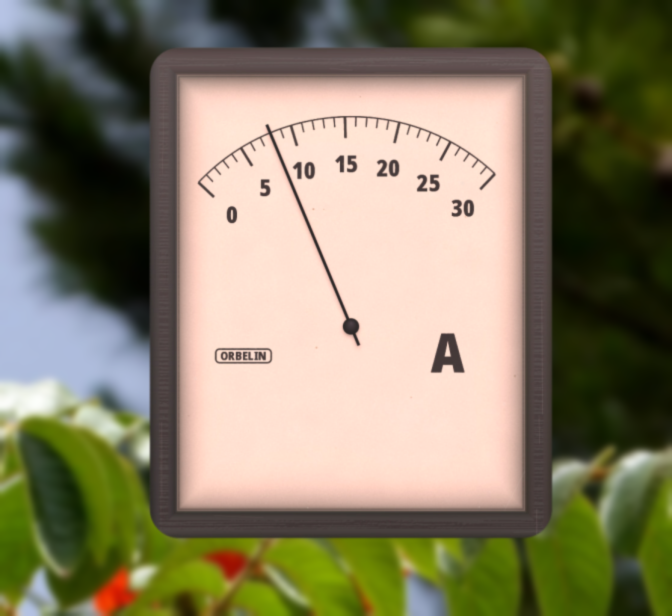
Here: 8A
